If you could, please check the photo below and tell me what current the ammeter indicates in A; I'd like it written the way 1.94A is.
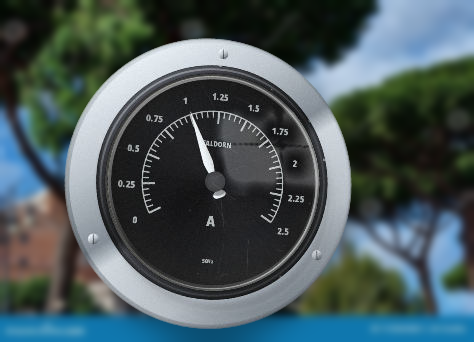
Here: 1A
